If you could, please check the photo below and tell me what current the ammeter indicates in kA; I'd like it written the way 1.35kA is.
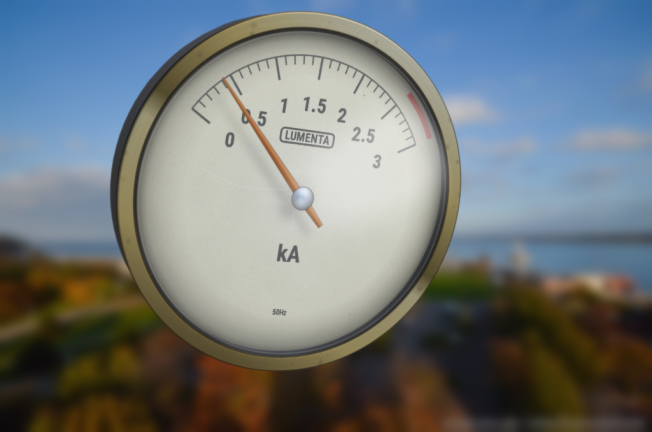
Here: 0.4kA
